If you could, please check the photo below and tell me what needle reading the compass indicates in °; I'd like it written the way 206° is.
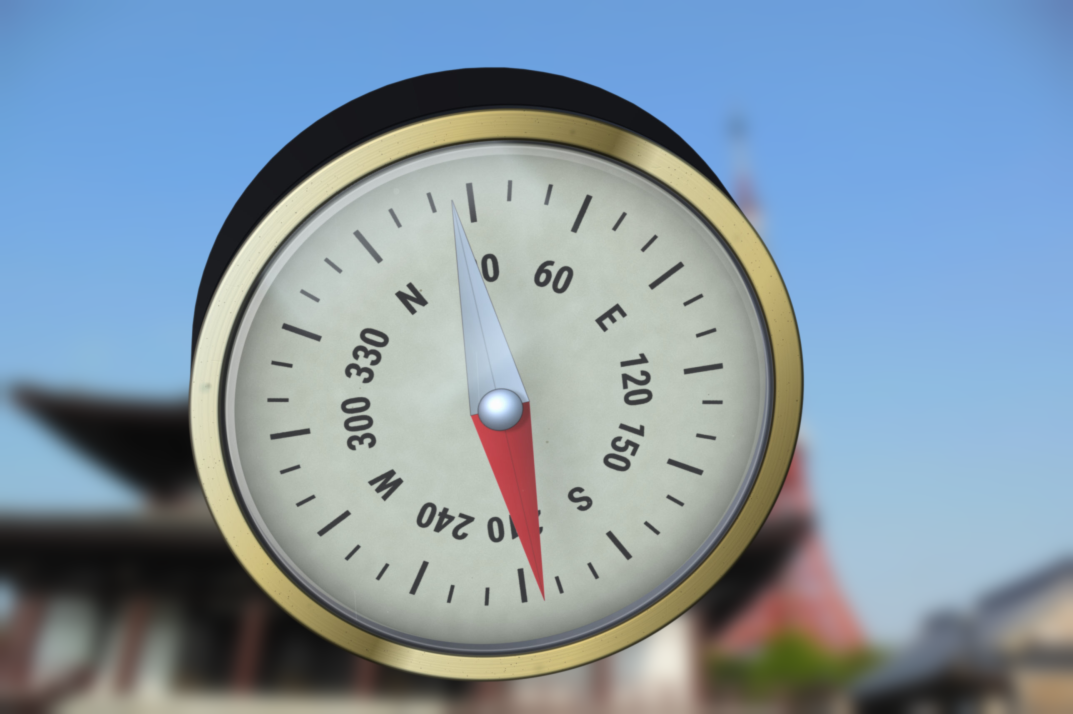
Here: 205°
